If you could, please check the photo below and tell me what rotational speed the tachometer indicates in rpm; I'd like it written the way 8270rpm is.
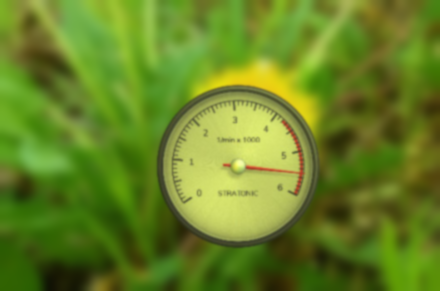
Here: 5500rpm
